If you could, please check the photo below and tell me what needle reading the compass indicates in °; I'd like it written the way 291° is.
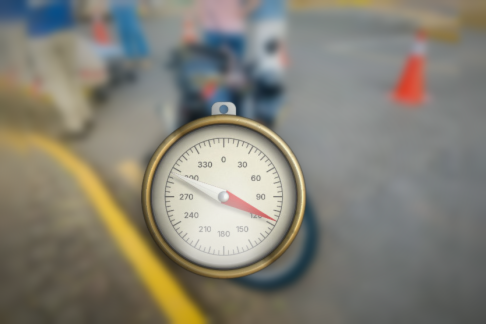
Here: 115°
